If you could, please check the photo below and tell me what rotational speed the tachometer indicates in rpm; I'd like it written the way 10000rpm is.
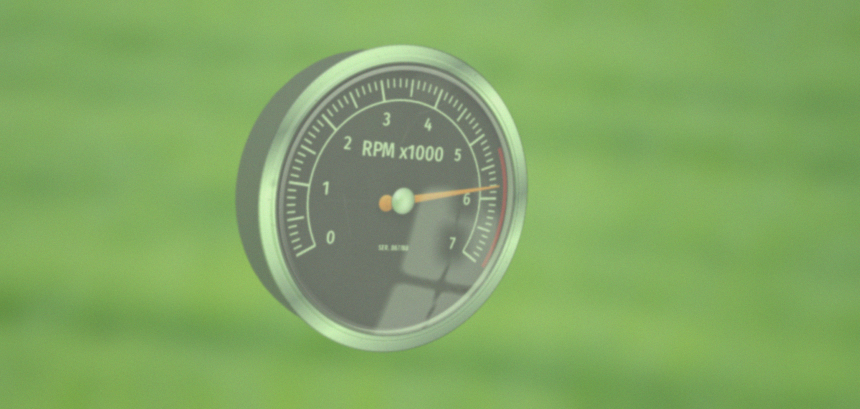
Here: 5800rpm
